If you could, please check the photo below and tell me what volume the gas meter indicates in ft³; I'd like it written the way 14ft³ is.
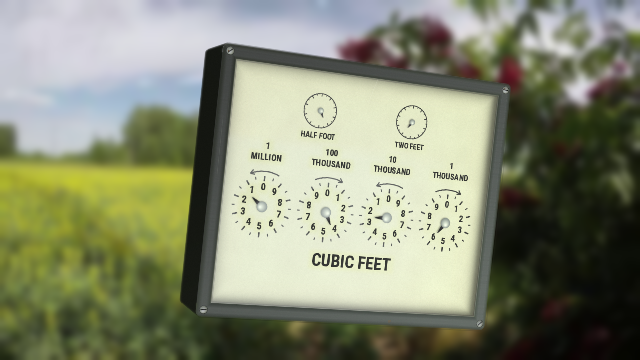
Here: 142600ft³
